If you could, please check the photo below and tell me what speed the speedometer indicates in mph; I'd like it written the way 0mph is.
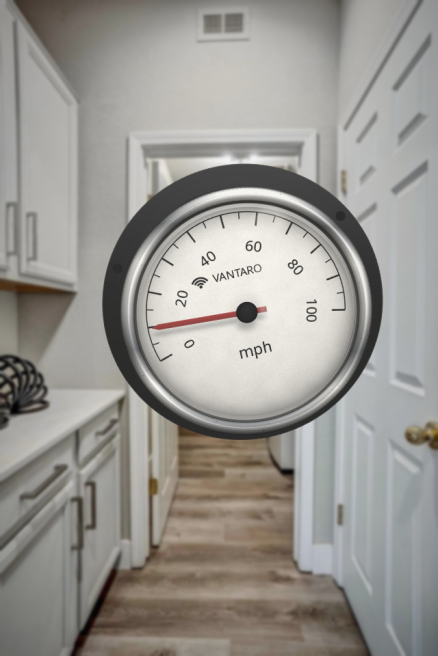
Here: 10mph
